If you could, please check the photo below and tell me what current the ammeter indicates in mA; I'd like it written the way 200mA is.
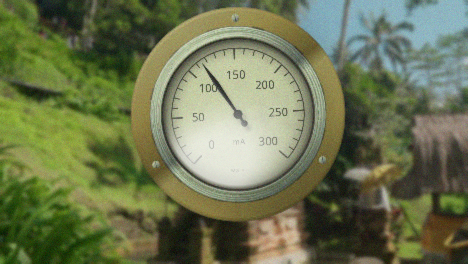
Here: 115mA
